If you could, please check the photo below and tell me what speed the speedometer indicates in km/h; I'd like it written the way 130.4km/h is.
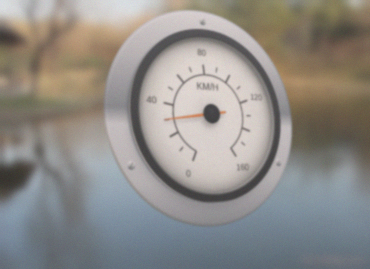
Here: 30km/h
